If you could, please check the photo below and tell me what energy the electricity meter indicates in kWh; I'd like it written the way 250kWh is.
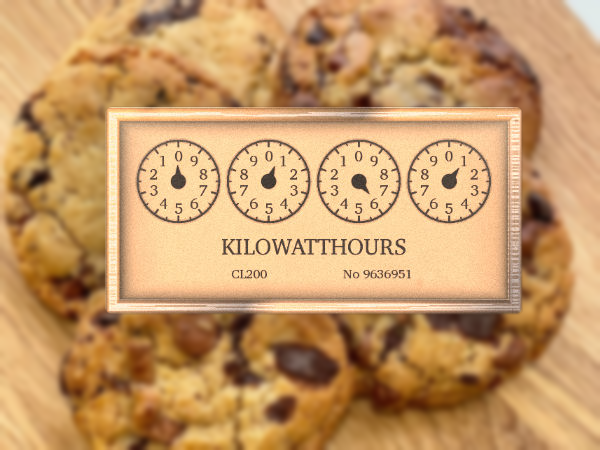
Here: 61kWh
